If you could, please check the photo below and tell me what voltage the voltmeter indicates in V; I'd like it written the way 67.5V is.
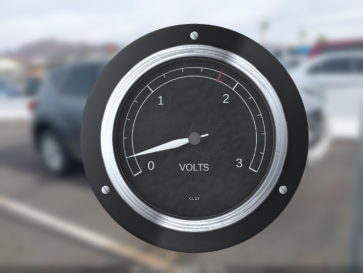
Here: 0.2V
